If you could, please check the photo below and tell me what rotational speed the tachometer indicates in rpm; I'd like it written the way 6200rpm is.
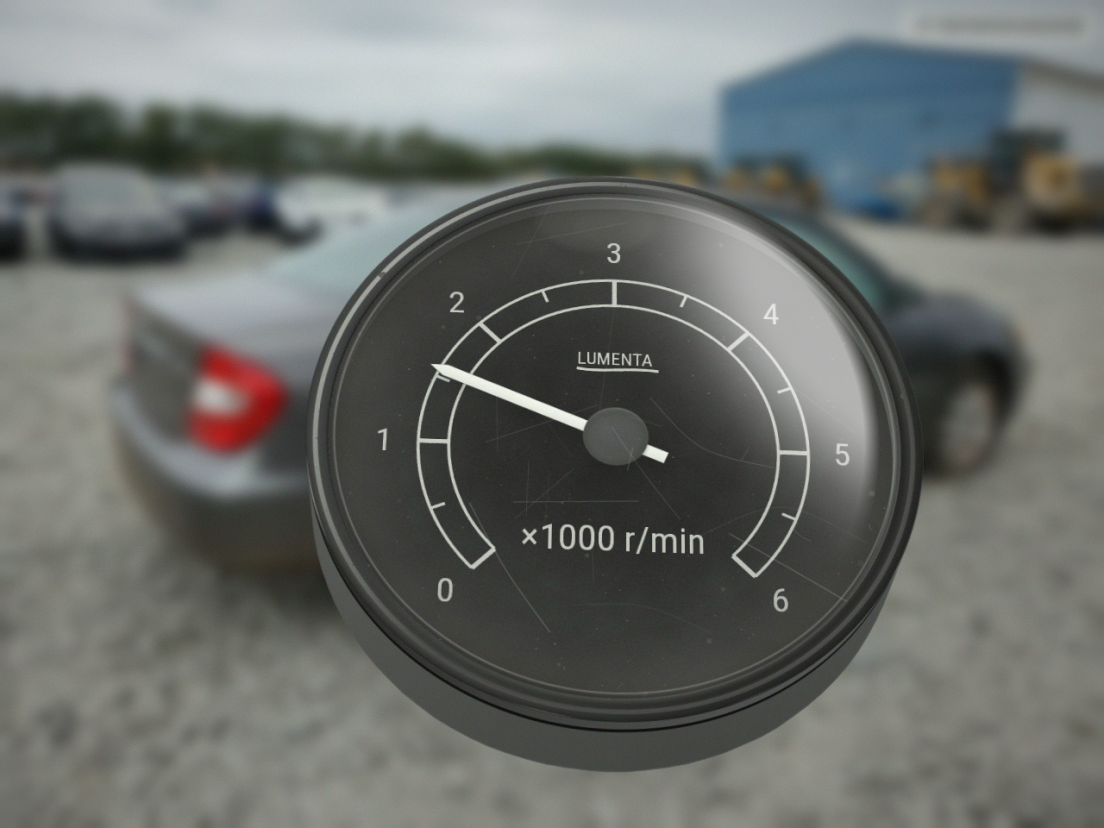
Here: 1500rpm
